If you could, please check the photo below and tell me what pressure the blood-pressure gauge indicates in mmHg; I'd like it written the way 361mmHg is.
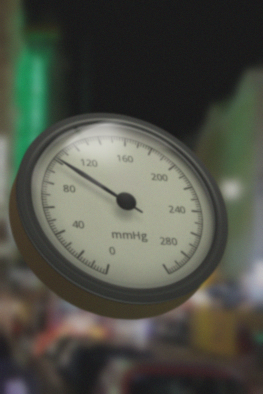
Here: 100mmHg
